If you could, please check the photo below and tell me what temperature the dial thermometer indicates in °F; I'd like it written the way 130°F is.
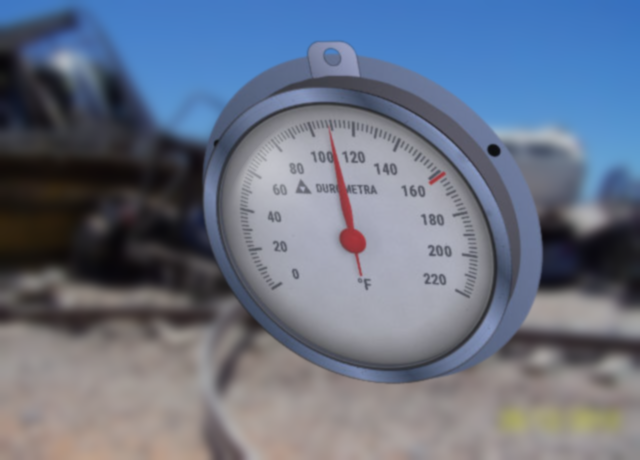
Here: 110°F
